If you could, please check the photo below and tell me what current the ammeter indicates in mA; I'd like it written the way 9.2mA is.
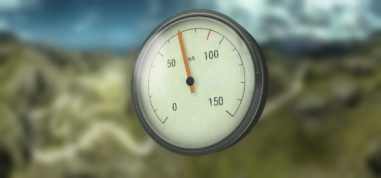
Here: 70mA
